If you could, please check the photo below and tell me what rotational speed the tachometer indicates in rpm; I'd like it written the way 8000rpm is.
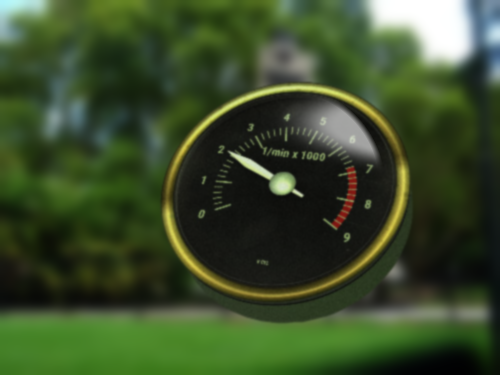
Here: 2000rpm
